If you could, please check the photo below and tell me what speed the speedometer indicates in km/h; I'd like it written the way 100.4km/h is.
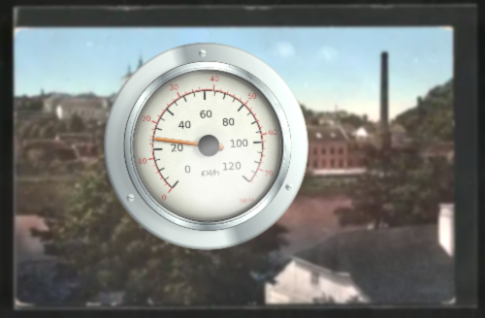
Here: 25km/h
